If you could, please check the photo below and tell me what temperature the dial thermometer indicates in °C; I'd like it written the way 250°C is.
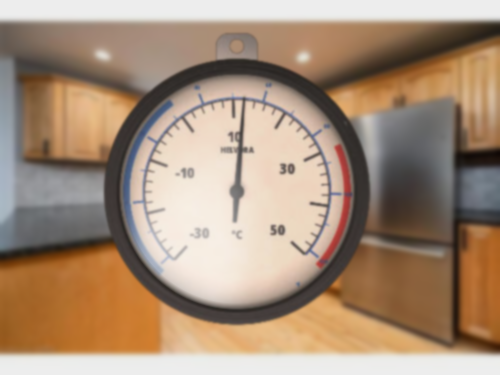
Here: 12°C
